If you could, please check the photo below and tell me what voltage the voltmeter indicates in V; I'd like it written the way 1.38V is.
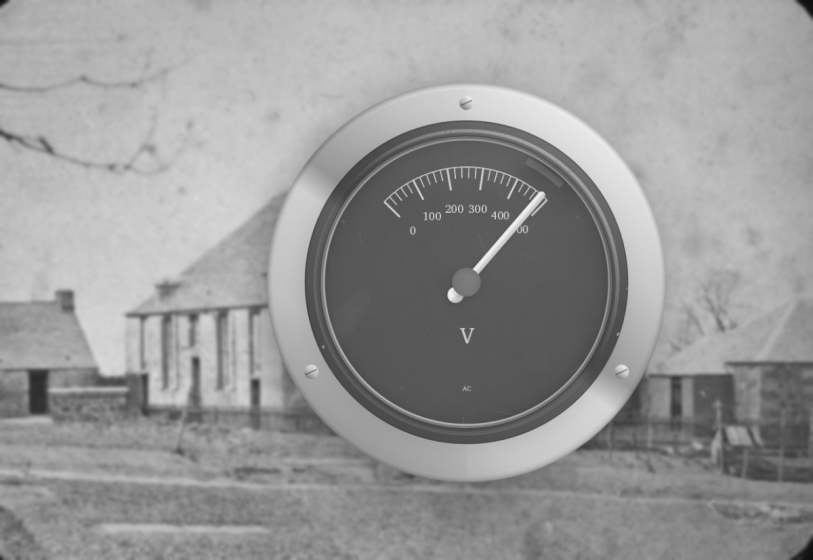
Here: 480V
